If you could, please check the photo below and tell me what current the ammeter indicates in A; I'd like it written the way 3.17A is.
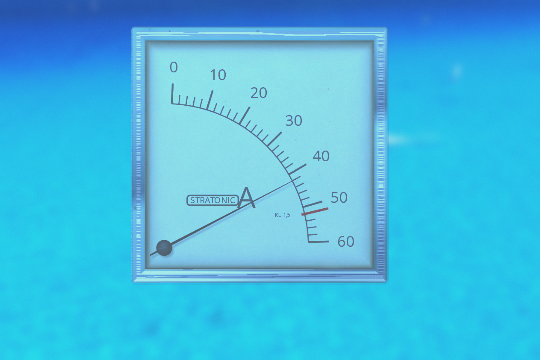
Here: 42A
